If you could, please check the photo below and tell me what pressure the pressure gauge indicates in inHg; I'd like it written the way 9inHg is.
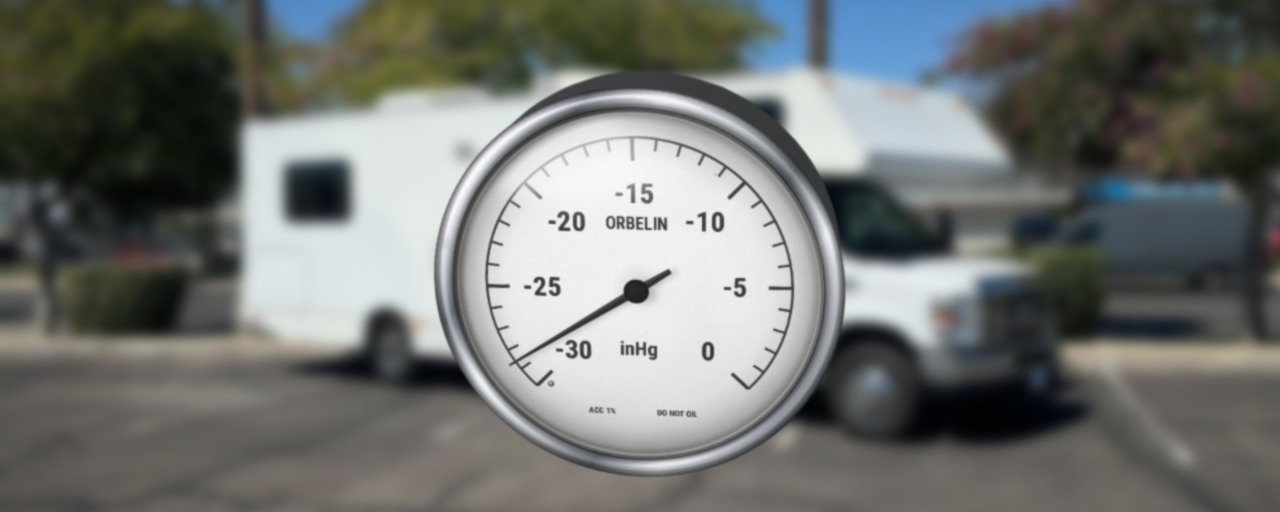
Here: -28.5inHg
